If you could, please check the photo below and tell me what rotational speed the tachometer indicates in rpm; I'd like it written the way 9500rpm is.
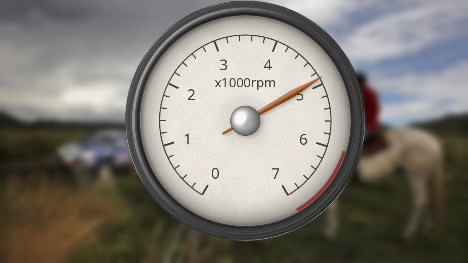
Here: 4900rpm
